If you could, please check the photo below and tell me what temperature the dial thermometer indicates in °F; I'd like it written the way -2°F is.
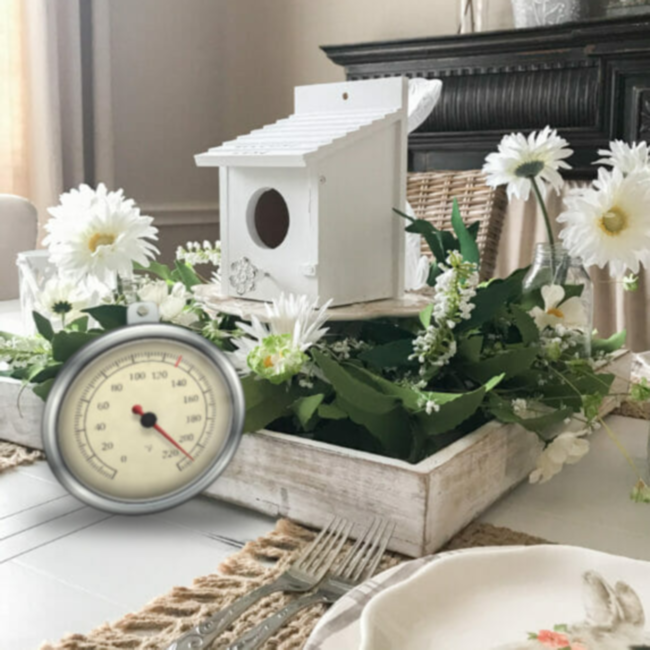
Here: 210°F
